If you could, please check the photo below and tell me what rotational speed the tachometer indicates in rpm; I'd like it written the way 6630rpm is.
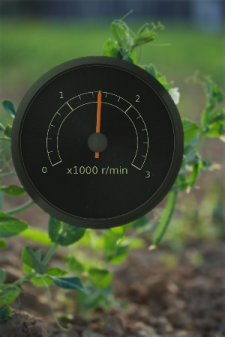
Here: 1500rpm
